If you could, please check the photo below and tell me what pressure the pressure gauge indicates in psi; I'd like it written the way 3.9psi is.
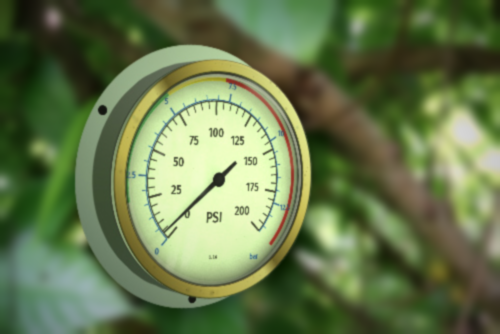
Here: 5psi
